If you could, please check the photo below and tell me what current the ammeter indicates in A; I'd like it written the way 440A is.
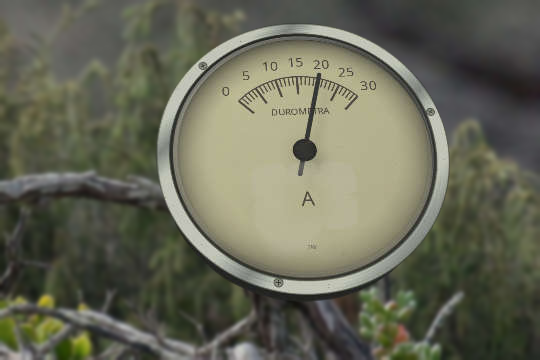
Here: 20A
